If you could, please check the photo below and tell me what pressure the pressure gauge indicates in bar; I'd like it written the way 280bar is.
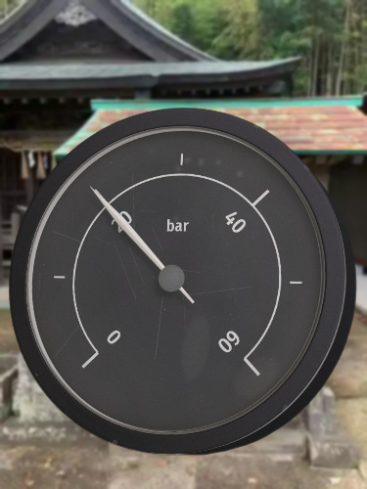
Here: 20bar
